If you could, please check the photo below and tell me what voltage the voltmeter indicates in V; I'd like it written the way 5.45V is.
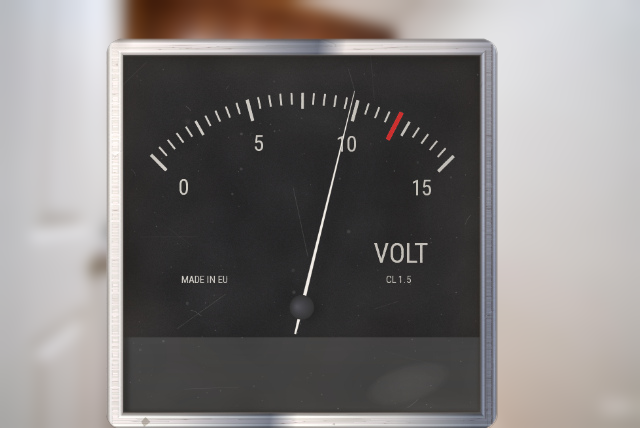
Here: 9.75V
